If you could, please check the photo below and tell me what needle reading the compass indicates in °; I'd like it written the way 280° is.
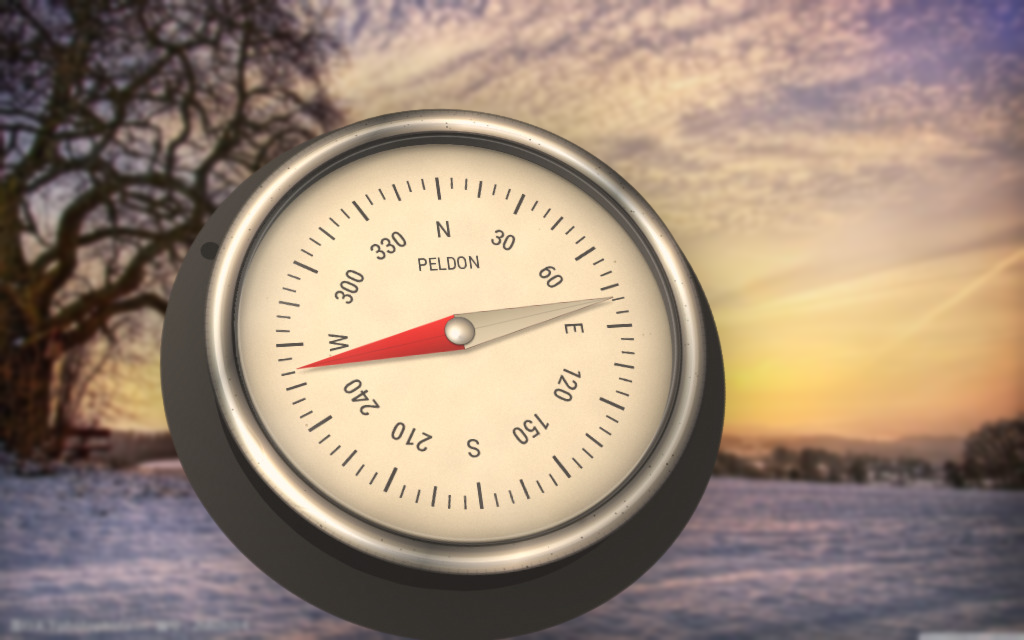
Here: 260°
